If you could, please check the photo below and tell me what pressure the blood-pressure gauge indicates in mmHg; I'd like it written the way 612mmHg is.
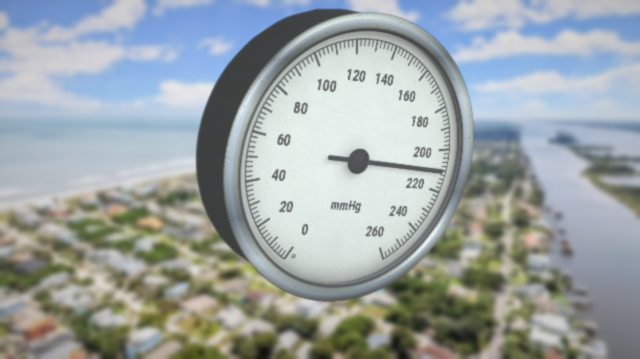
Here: 210mmHg
